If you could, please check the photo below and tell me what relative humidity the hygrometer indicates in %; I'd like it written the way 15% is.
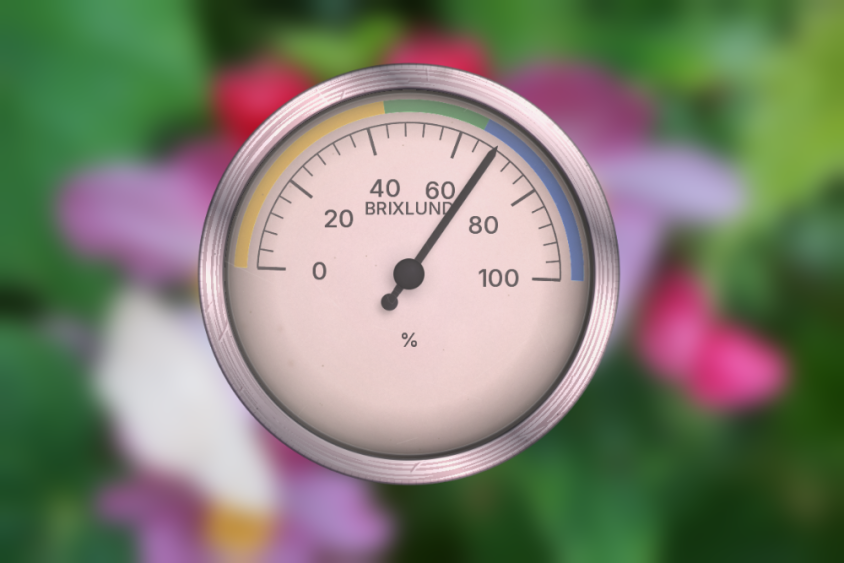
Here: 68%
